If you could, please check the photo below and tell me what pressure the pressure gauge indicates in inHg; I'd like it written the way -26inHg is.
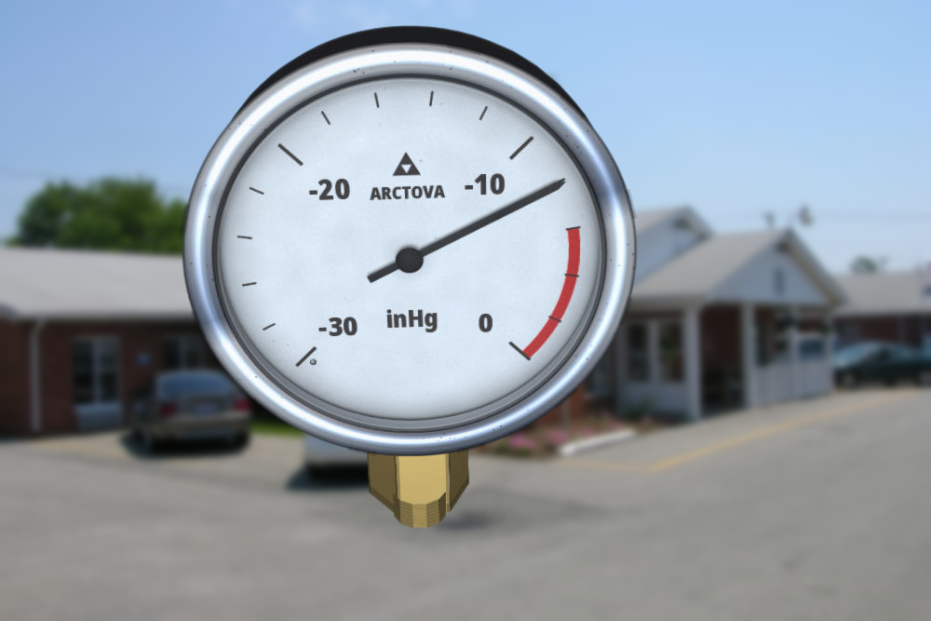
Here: -8inHg
